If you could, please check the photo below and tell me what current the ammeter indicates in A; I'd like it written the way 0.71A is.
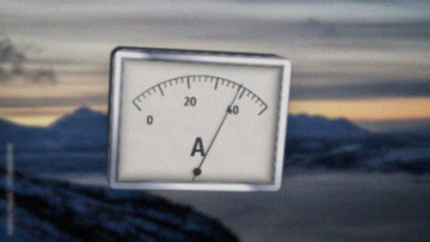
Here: 38A
